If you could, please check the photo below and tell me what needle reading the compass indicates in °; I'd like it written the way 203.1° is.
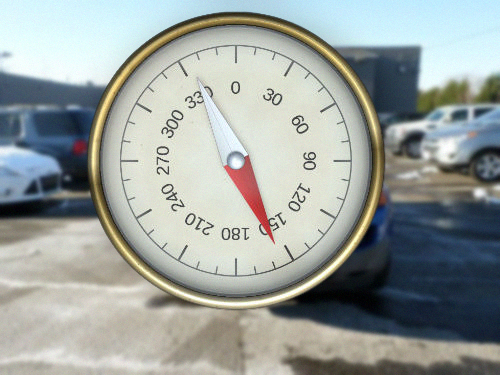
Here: 155°
